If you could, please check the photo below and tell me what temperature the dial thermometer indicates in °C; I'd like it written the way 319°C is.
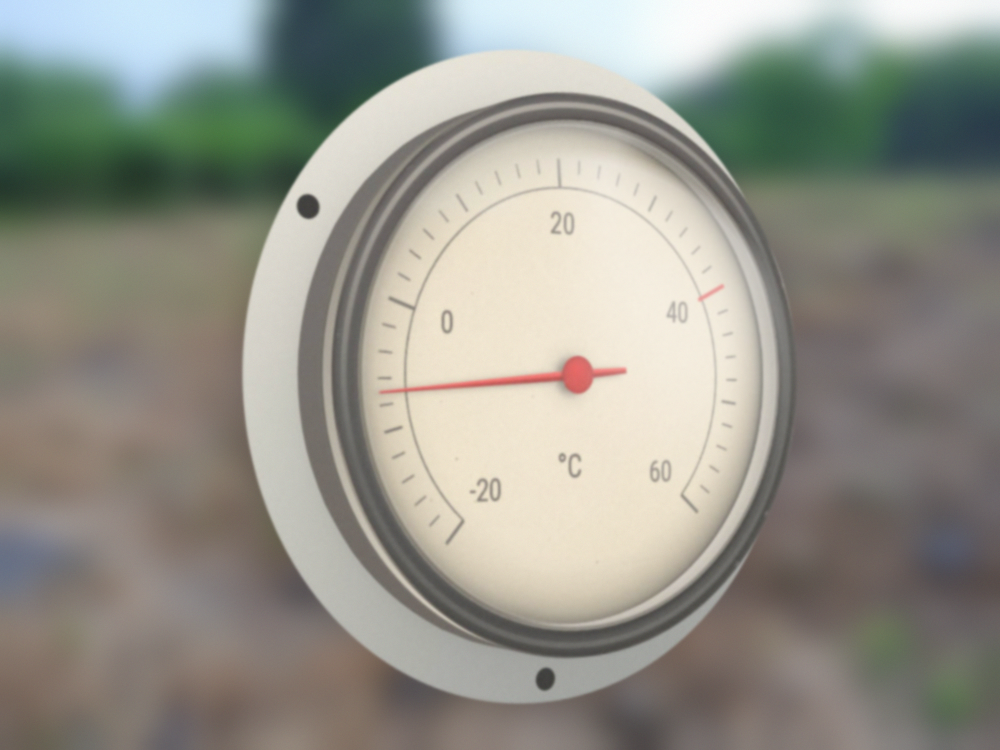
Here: -7°C
